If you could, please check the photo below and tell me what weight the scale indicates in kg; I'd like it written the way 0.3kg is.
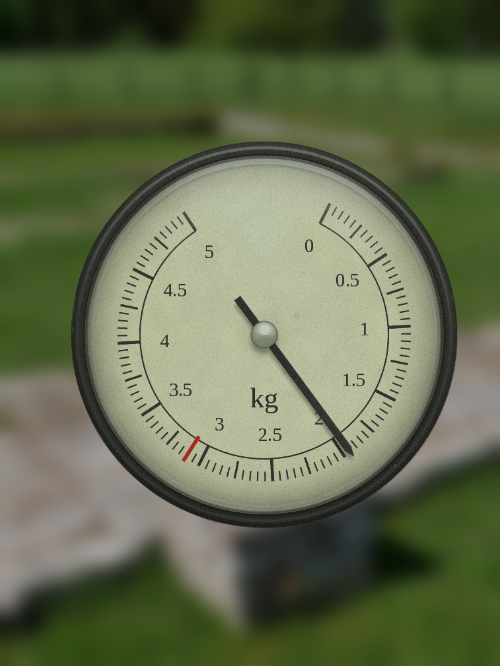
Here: 1.95kg
